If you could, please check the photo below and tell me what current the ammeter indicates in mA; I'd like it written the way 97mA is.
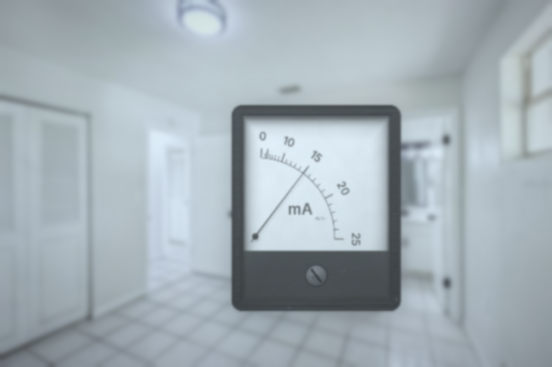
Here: 15mA
